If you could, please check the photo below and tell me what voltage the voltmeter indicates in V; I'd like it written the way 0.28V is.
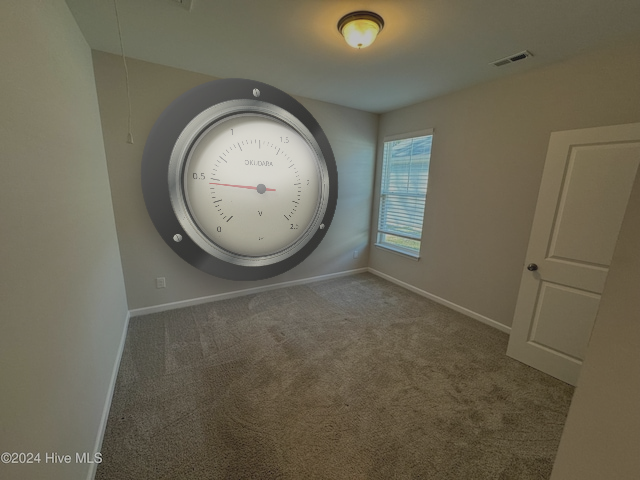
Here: 0.45V
